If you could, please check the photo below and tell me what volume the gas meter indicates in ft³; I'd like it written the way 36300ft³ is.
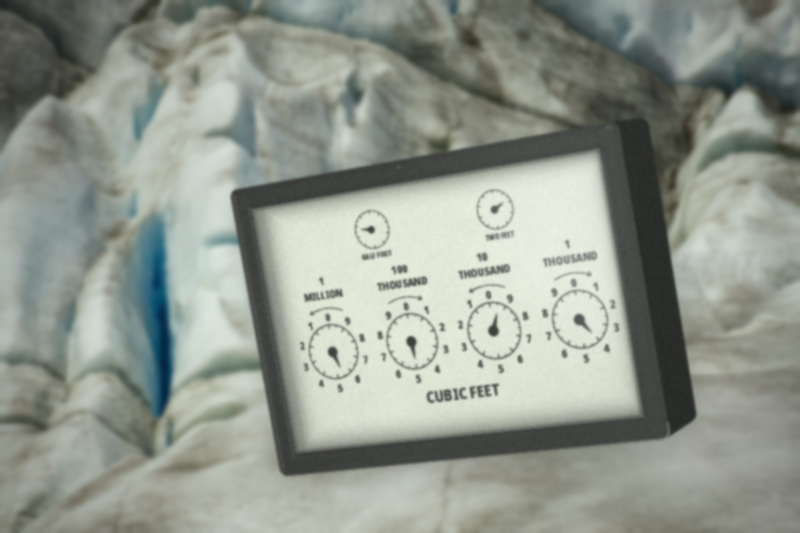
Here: 549400ft³
